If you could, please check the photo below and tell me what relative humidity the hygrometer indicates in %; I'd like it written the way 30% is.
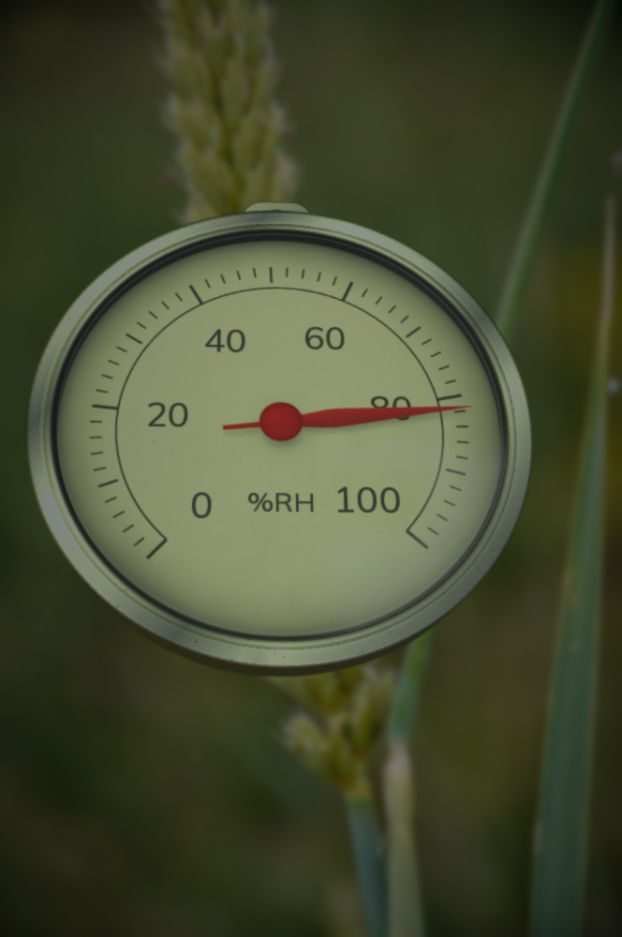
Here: 82%
